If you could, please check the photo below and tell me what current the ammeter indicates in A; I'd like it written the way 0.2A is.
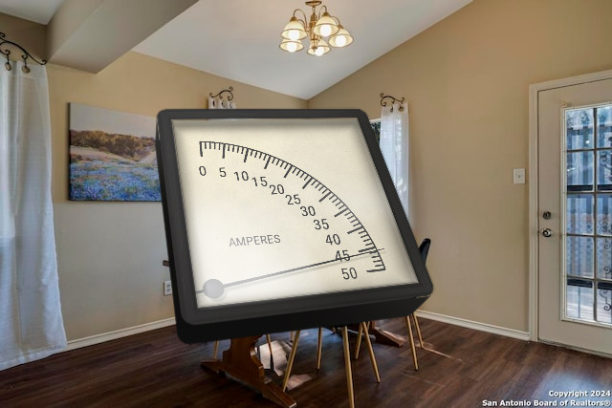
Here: 46A
